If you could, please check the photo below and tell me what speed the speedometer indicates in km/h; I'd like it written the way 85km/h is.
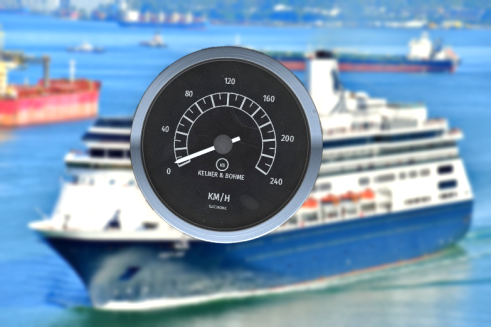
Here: 5km/h
